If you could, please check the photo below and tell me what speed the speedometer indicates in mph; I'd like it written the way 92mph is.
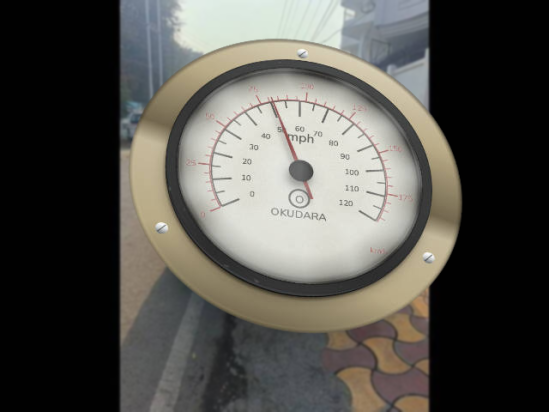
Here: 50mph
